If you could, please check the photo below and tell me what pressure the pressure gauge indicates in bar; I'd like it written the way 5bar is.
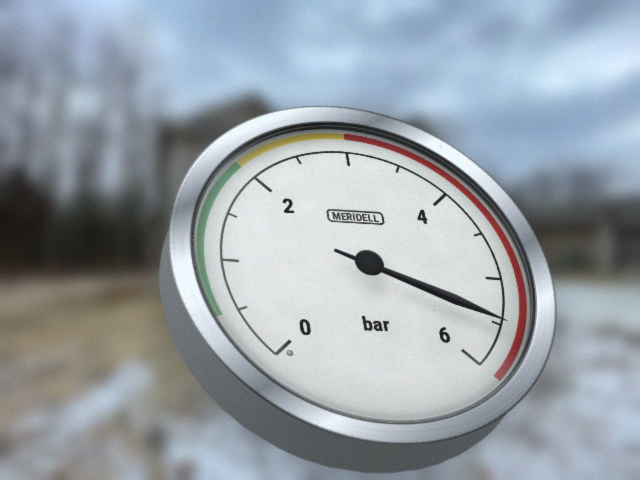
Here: 5.5bar
